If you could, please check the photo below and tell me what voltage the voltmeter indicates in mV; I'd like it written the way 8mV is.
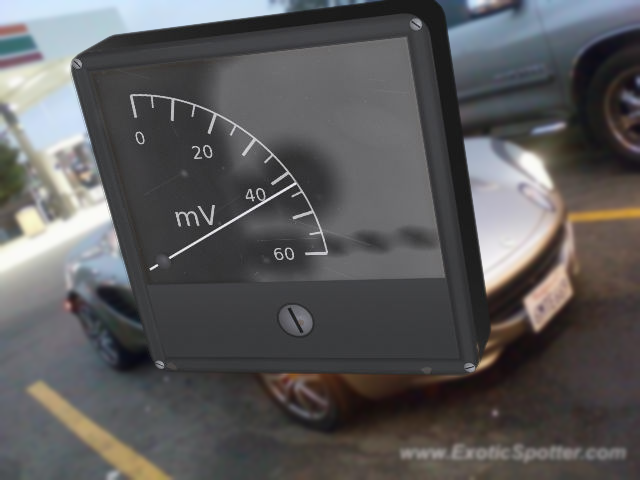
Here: 42.5mV
